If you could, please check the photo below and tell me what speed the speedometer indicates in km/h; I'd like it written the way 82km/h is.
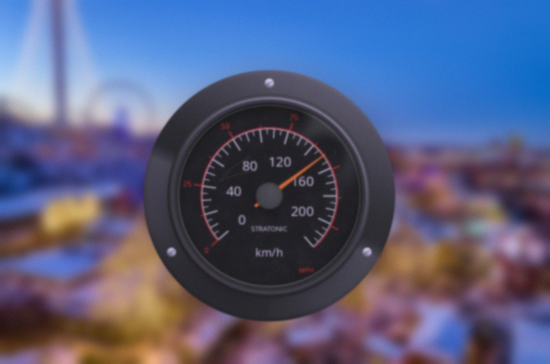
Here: 150km/h
